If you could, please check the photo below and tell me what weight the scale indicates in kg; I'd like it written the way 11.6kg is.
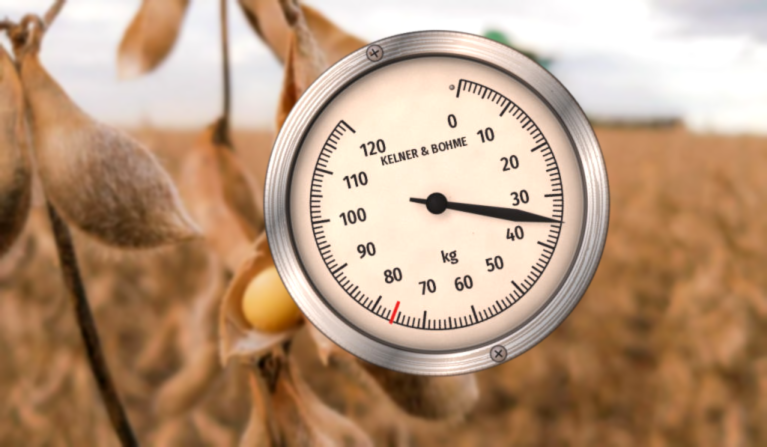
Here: 35kg
